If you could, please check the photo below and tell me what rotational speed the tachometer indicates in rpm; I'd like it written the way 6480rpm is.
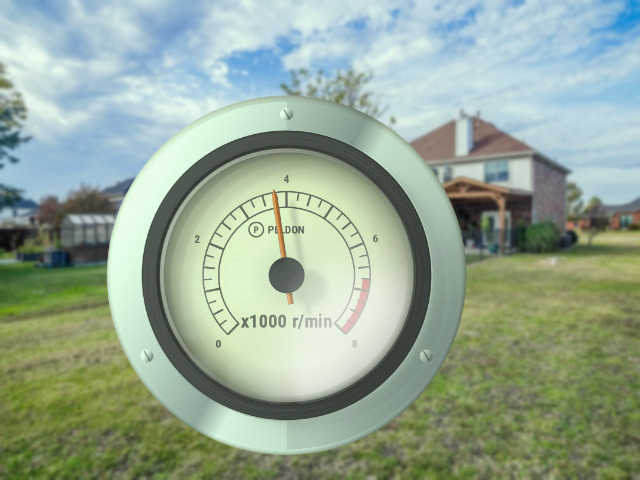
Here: 3750rpm
